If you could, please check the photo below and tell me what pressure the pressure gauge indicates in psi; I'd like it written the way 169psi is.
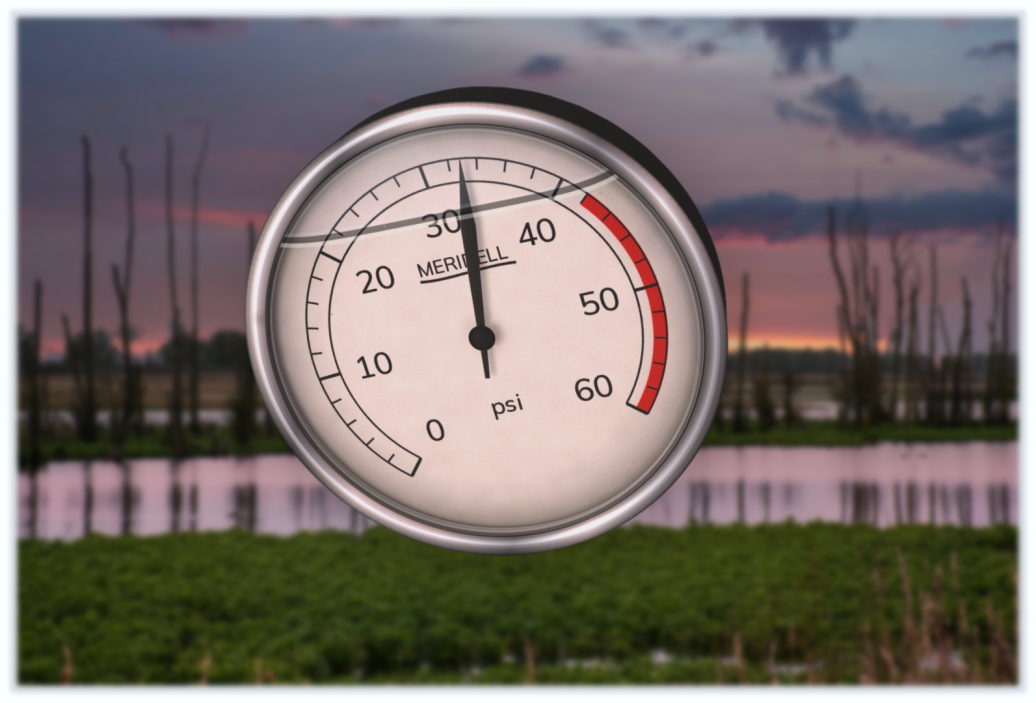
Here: 33psi
